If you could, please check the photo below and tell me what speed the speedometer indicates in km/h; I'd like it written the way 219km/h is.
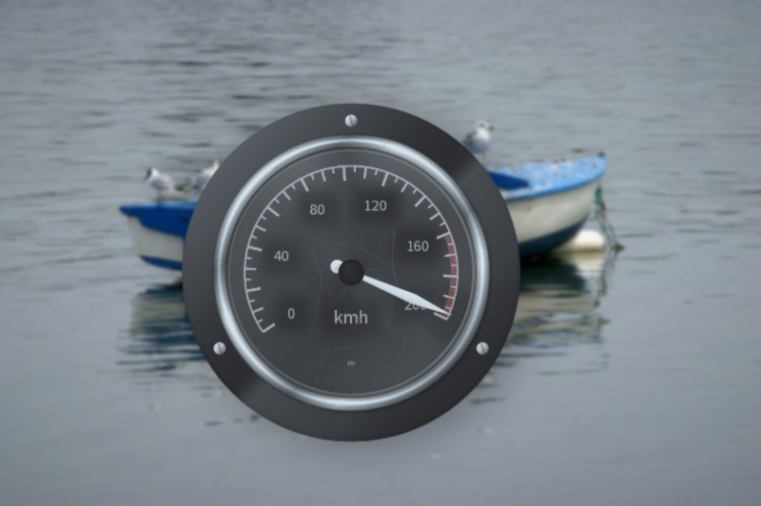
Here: 197.5km/h
